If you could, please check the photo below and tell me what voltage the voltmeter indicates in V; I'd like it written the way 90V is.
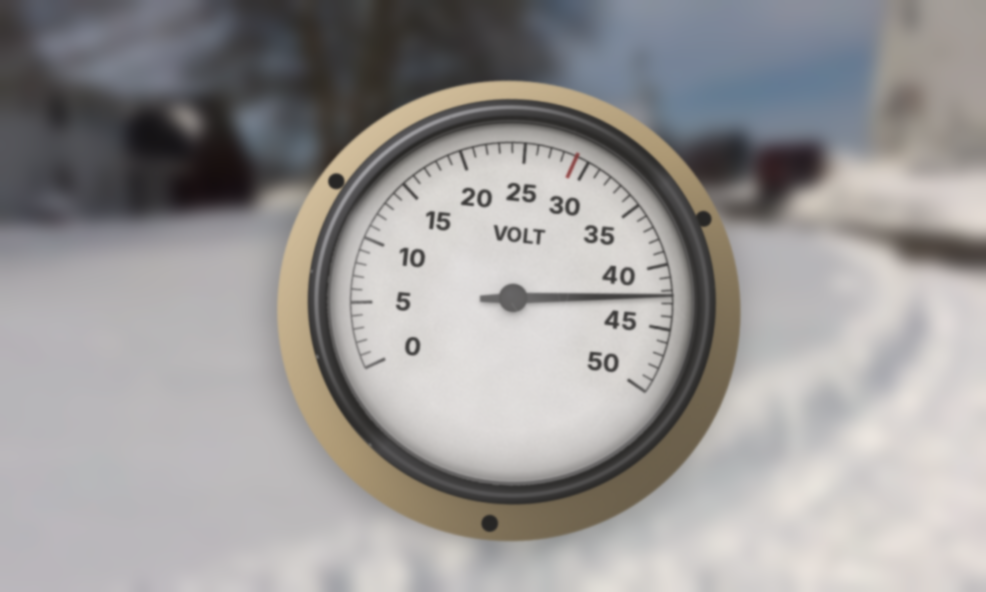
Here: 42.5V
